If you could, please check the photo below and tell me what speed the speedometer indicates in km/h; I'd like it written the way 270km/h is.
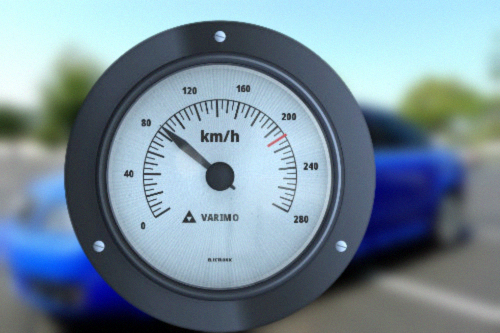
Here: 85km/h
